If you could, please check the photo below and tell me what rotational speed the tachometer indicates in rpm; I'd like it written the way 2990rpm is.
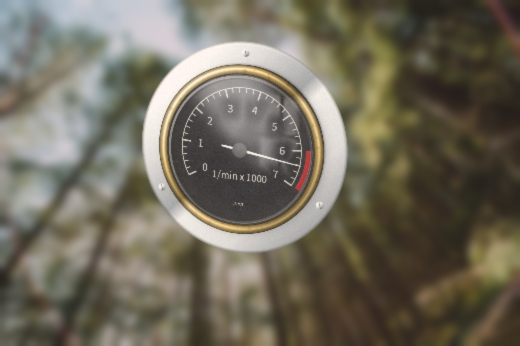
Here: 6400rpm
